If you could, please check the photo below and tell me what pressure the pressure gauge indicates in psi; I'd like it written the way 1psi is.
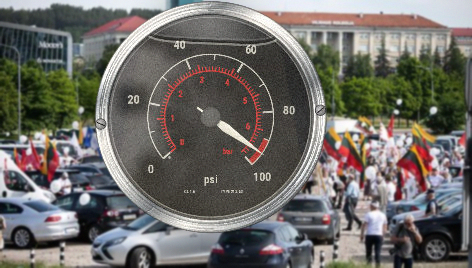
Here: 95psi
